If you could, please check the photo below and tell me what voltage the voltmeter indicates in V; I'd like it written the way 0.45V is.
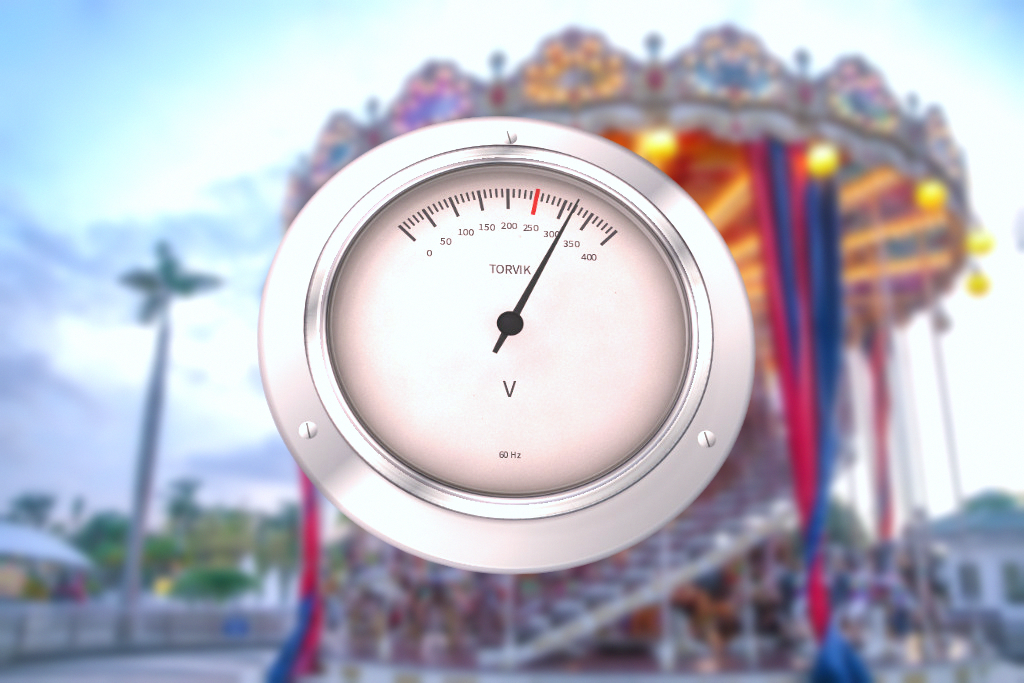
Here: 320V
